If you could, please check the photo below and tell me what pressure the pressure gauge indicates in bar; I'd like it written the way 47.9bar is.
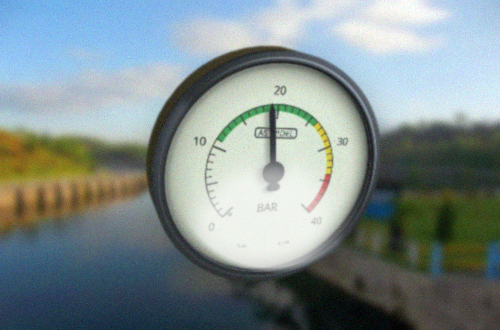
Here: 19bar
